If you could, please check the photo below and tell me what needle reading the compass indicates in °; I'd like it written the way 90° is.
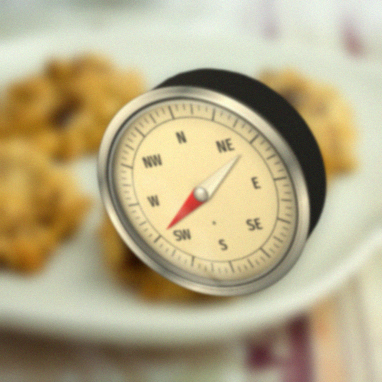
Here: 240°
